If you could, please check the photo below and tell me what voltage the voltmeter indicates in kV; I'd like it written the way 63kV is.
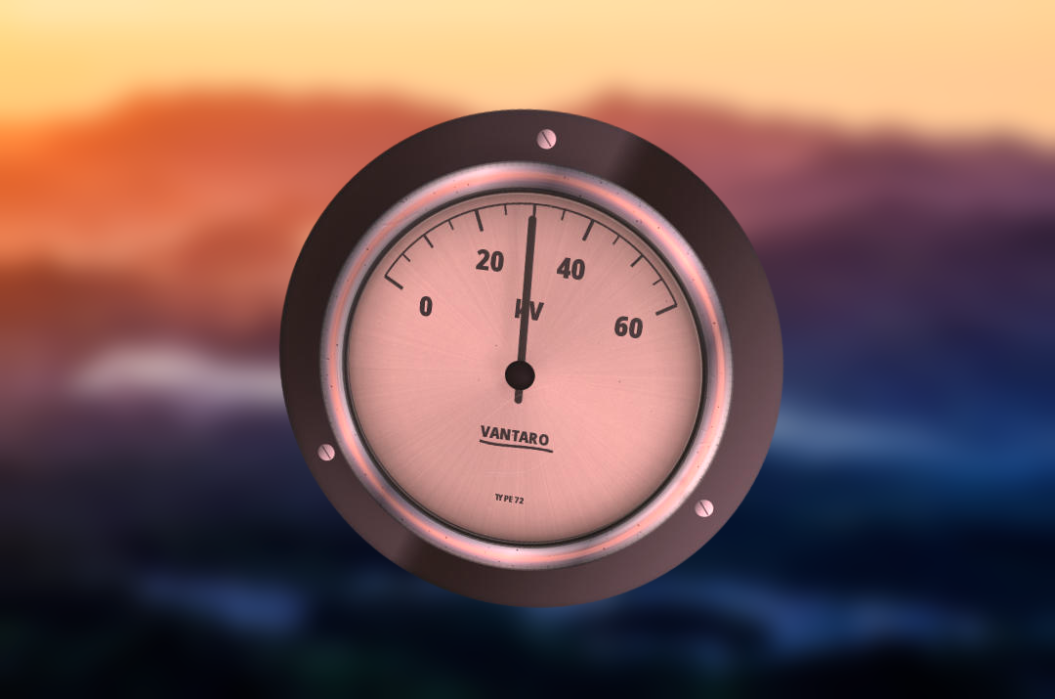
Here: 30kV
